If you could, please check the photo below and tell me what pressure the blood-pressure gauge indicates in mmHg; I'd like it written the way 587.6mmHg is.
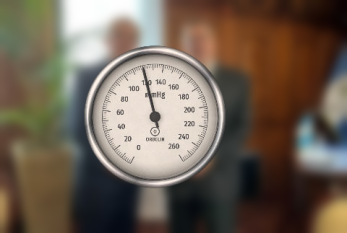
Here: 120mmHg
